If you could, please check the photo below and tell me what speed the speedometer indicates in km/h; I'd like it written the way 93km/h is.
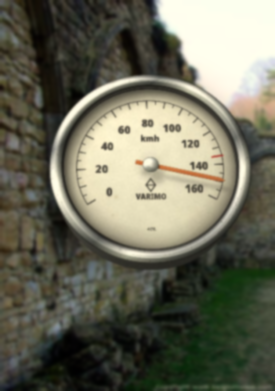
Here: 150km/h
